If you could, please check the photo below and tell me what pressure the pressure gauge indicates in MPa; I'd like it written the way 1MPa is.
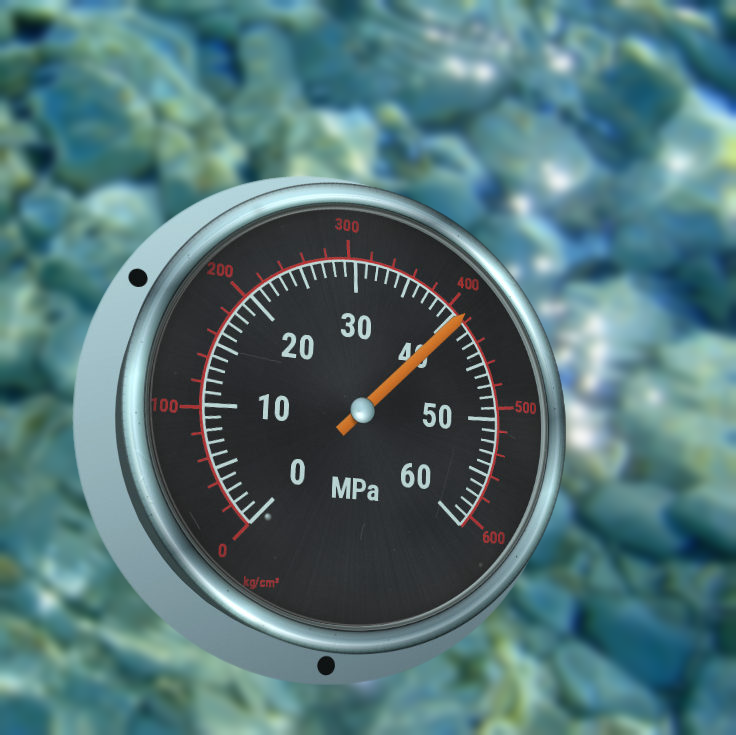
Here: 40.5MPa
